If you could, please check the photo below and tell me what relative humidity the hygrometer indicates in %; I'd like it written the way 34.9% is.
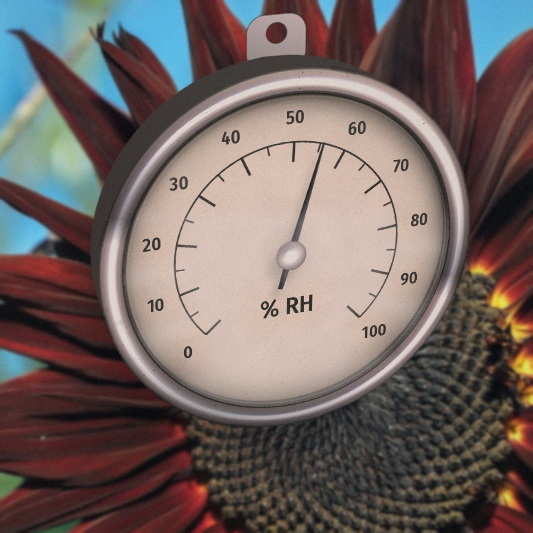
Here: 55%
